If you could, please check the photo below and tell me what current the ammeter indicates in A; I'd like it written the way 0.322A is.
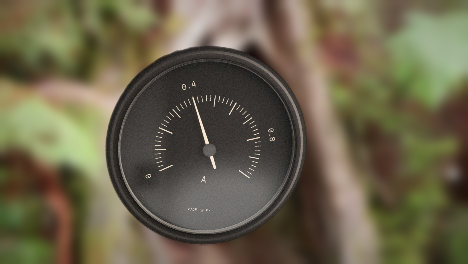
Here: 0.4A
